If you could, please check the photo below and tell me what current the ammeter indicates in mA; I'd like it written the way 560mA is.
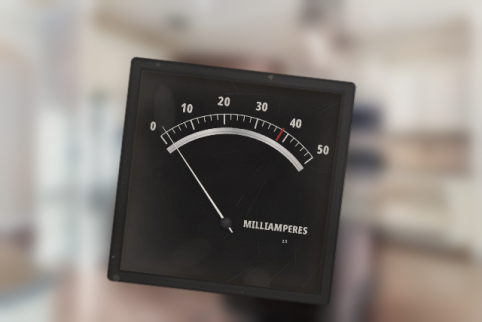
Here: 2mA
